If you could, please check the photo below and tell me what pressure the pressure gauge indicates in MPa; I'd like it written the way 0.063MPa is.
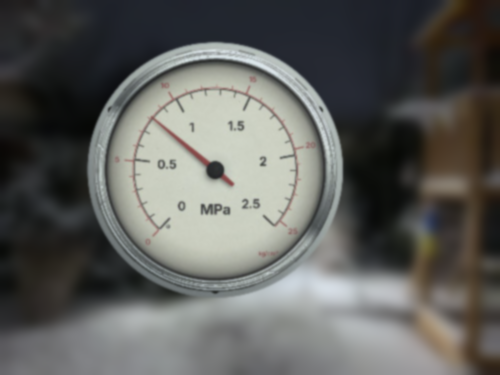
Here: 0.8MPa
